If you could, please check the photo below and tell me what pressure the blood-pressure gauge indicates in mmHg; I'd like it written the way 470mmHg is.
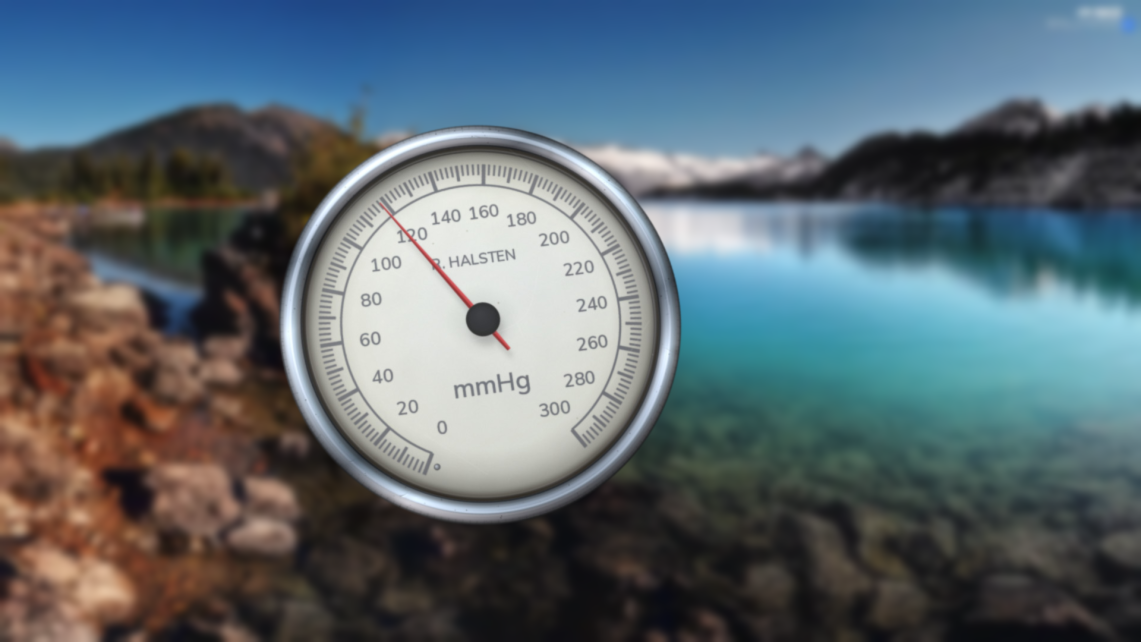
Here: 118mmHg
